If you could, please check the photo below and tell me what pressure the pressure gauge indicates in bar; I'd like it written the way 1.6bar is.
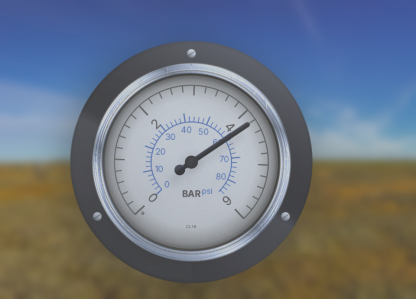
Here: 4.2bar
